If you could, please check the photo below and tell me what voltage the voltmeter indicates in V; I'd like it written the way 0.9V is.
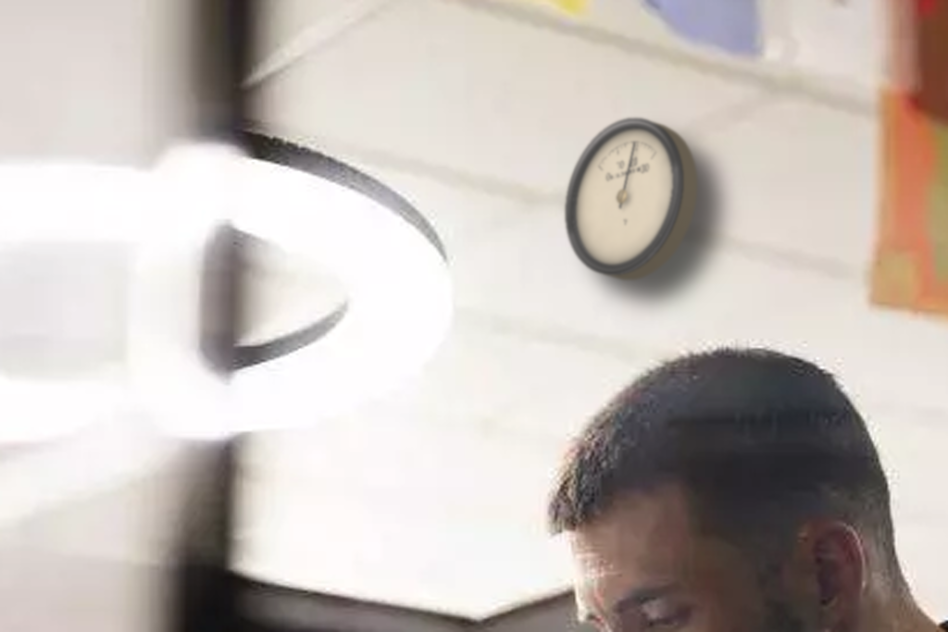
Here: 20V
